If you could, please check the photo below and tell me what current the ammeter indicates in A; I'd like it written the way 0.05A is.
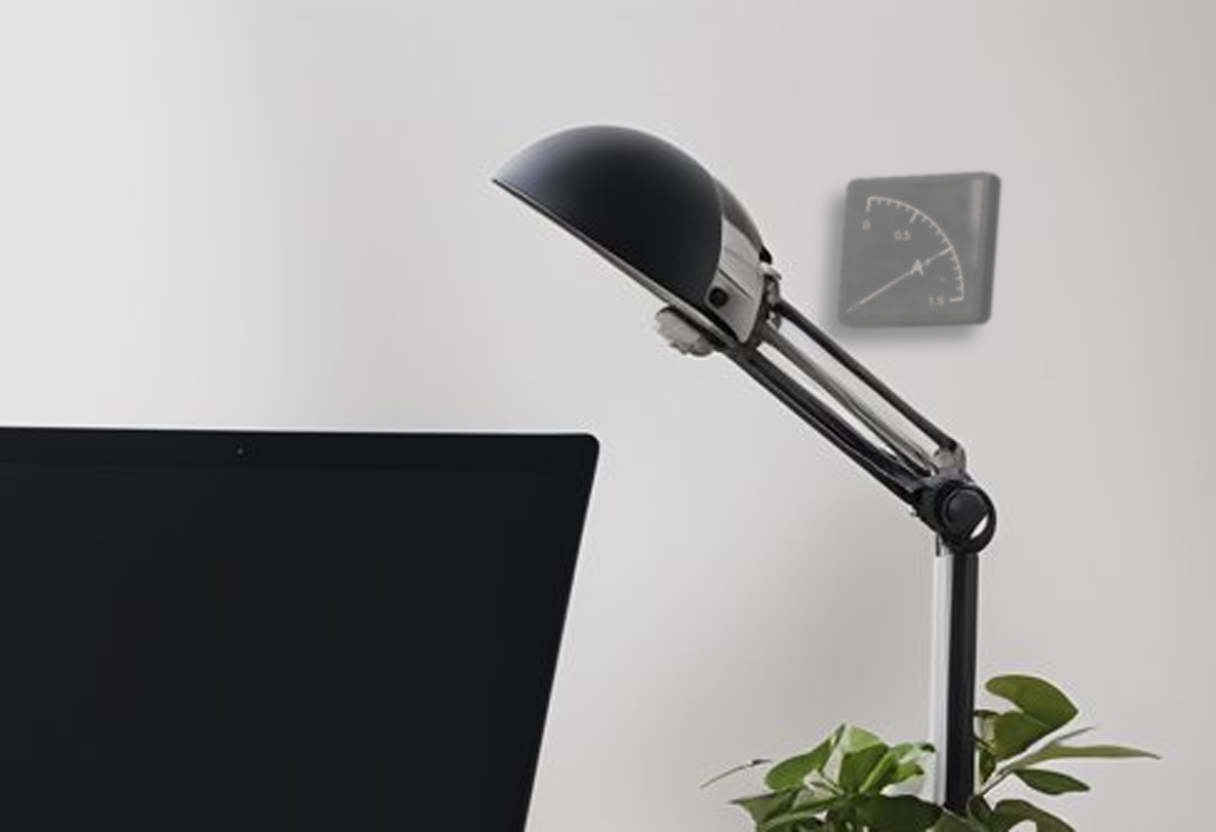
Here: 1A
